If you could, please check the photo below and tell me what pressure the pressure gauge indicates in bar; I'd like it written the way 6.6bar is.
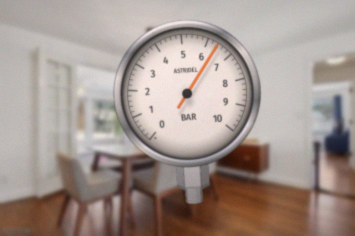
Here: 6.4bar
